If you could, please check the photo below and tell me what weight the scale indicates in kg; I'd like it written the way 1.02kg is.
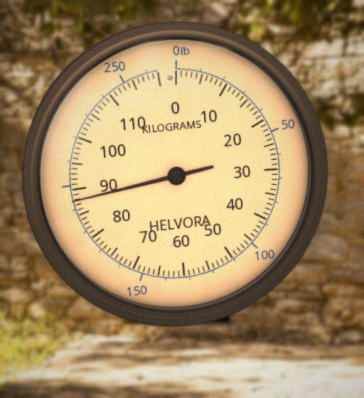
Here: 88kg
